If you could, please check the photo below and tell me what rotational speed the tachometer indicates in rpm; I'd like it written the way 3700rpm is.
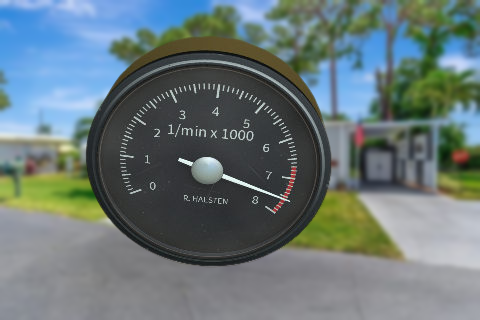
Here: 7500rpm
